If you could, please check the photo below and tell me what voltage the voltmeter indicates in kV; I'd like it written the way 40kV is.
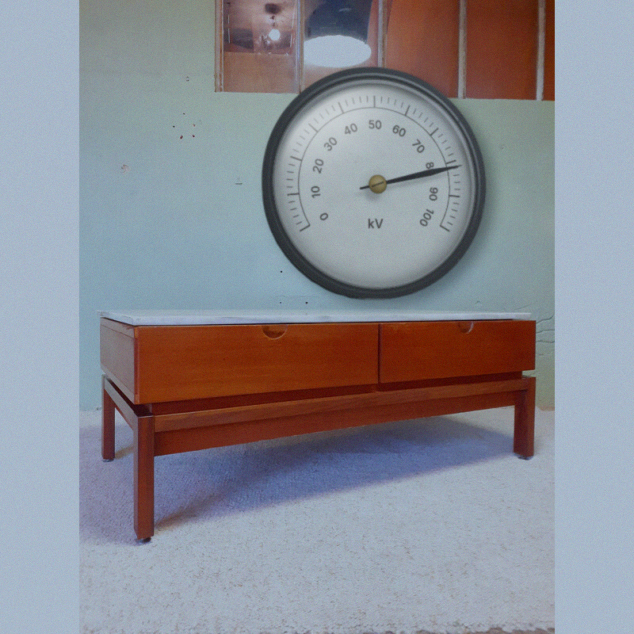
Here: 82kV
